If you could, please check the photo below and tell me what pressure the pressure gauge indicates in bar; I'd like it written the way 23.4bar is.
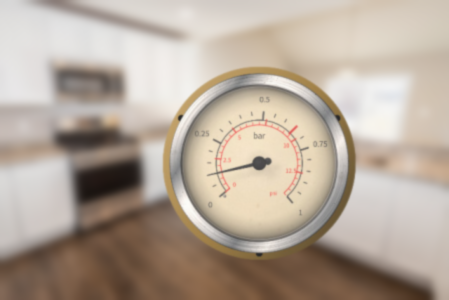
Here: 0.1bar
